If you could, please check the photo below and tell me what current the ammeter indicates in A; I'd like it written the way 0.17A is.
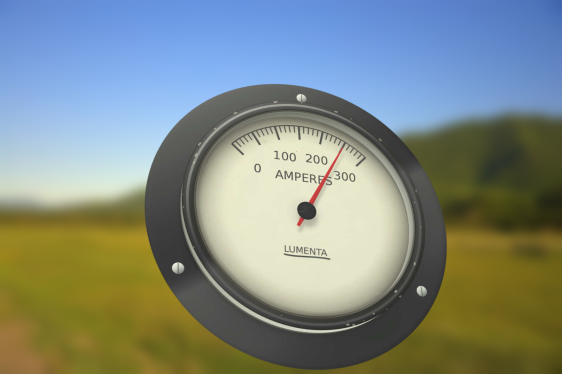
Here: 250A
